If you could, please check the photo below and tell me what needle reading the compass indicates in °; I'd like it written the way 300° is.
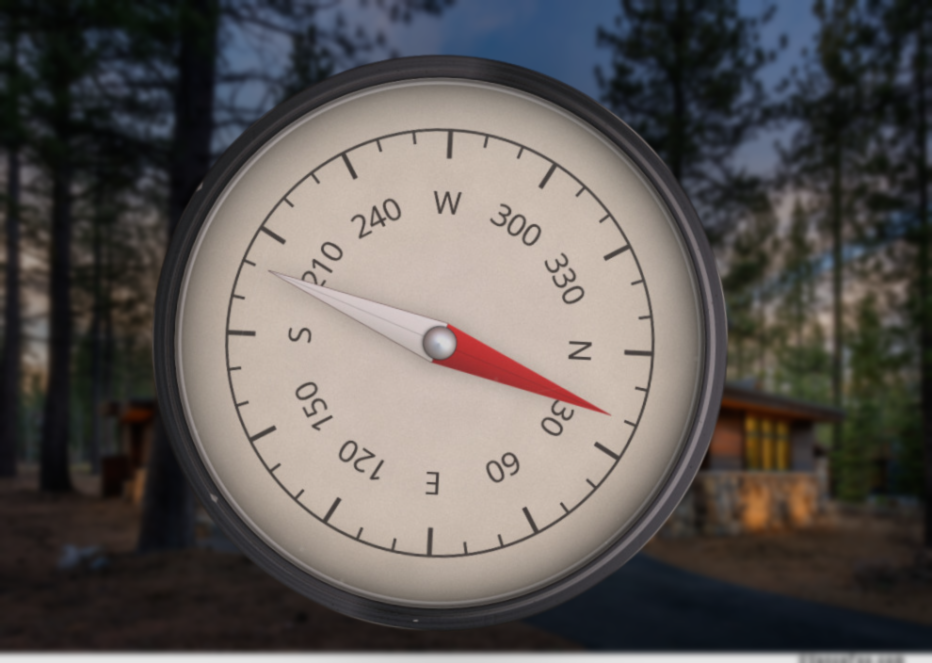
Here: 20°
